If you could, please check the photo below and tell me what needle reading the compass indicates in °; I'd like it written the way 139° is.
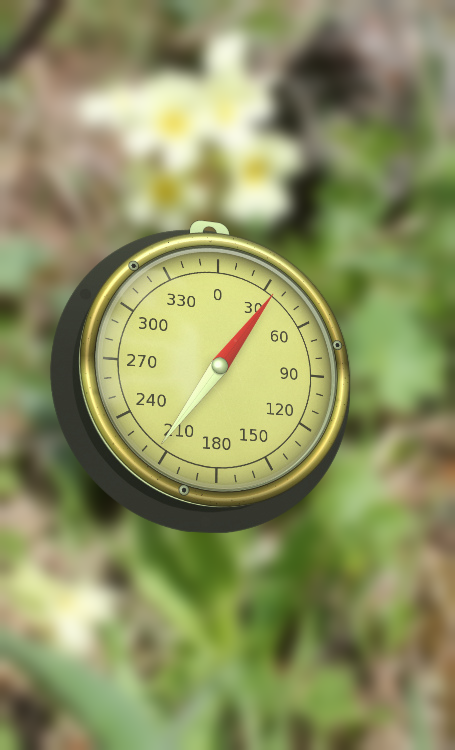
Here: 35°
